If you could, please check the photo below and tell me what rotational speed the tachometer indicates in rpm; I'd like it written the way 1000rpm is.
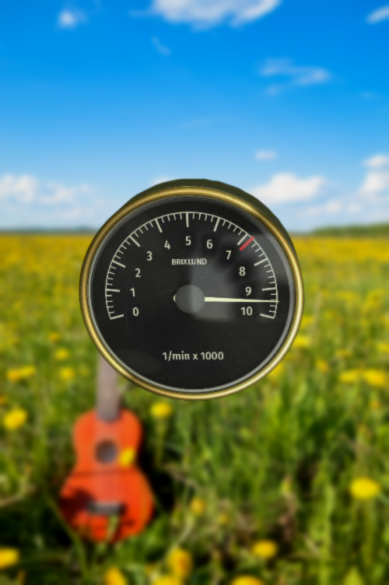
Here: 9400rpm
